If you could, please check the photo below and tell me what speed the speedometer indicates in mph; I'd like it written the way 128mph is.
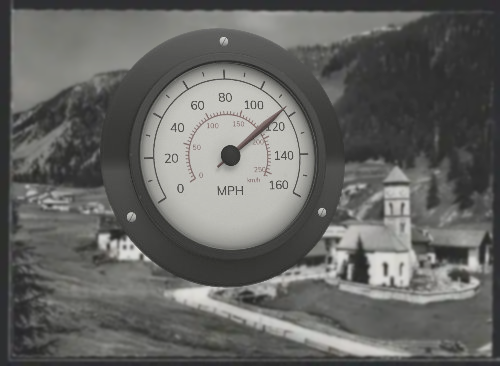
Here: 115mph
